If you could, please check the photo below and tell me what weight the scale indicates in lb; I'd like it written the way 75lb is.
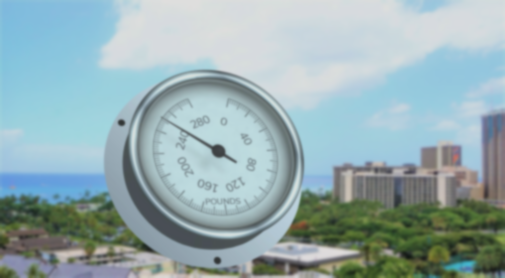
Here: 250lb
